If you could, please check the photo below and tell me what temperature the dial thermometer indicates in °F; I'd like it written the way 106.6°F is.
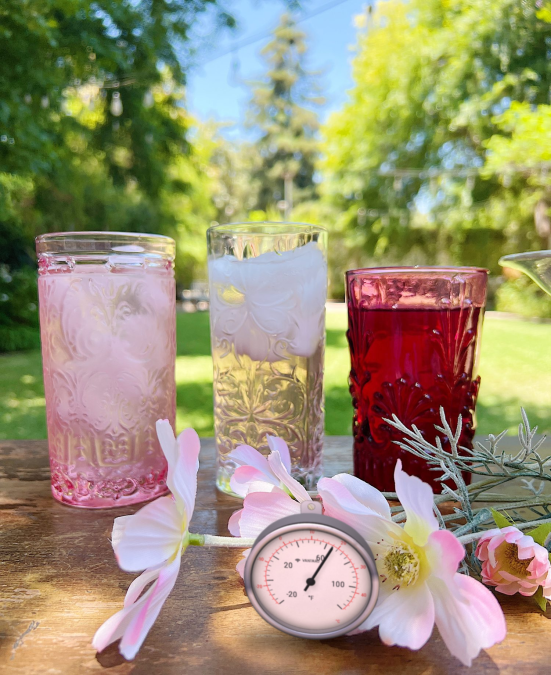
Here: 64°F
